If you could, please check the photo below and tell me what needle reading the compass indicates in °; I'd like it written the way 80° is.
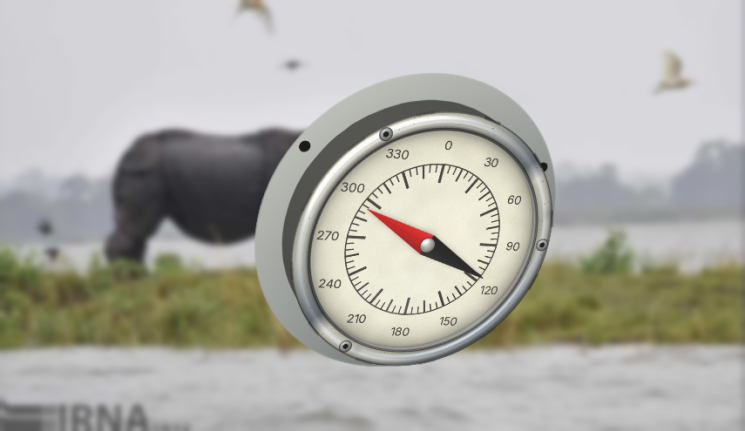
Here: 295°
